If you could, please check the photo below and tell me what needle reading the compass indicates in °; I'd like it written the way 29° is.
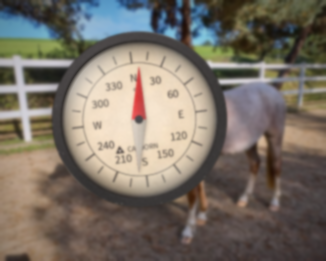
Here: 7.5°
